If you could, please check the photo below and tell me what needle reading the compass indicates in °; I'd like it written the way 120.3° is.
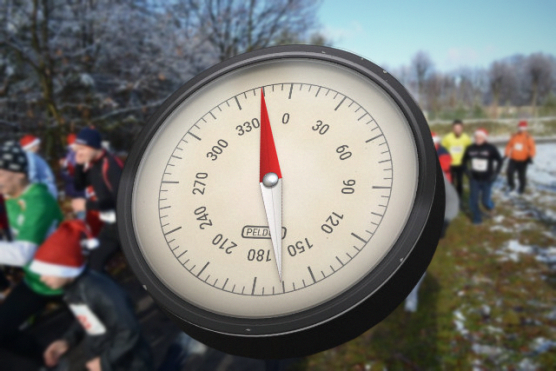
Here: 345°
